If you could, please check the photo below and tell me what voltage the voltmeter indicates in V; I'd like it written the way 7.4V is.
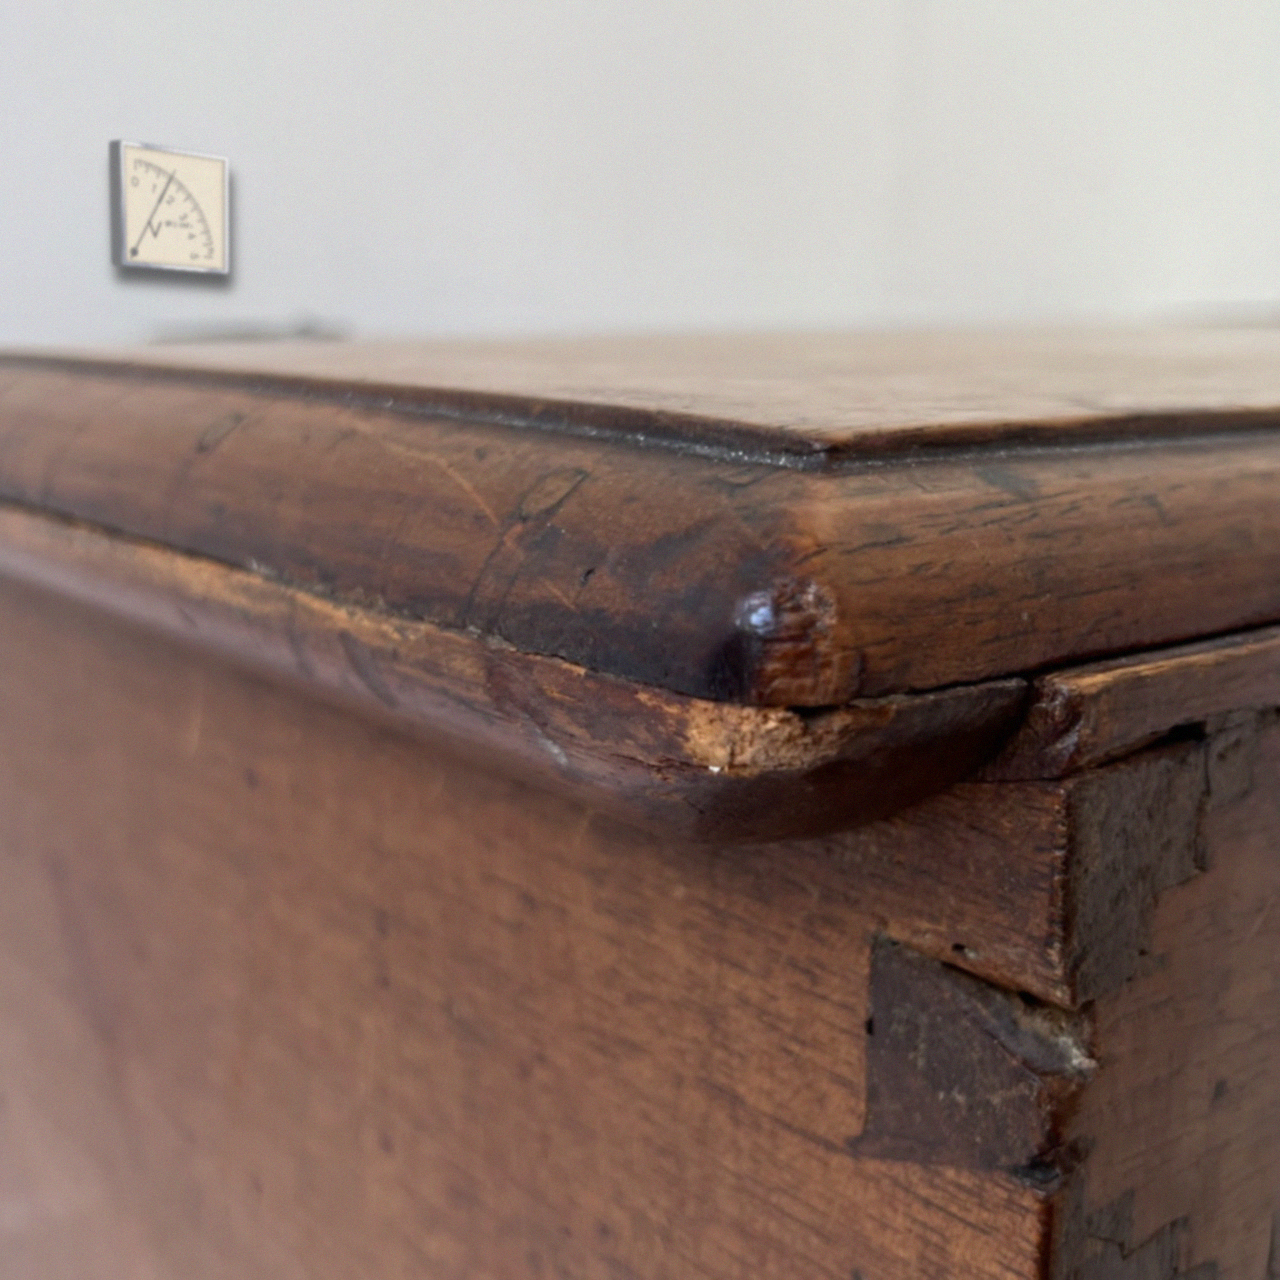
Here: 1.5V
